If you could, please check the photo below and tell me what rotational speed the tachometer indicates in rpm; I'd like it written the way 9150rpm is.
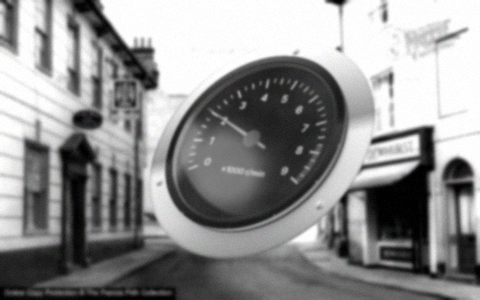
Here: 2000rpm
